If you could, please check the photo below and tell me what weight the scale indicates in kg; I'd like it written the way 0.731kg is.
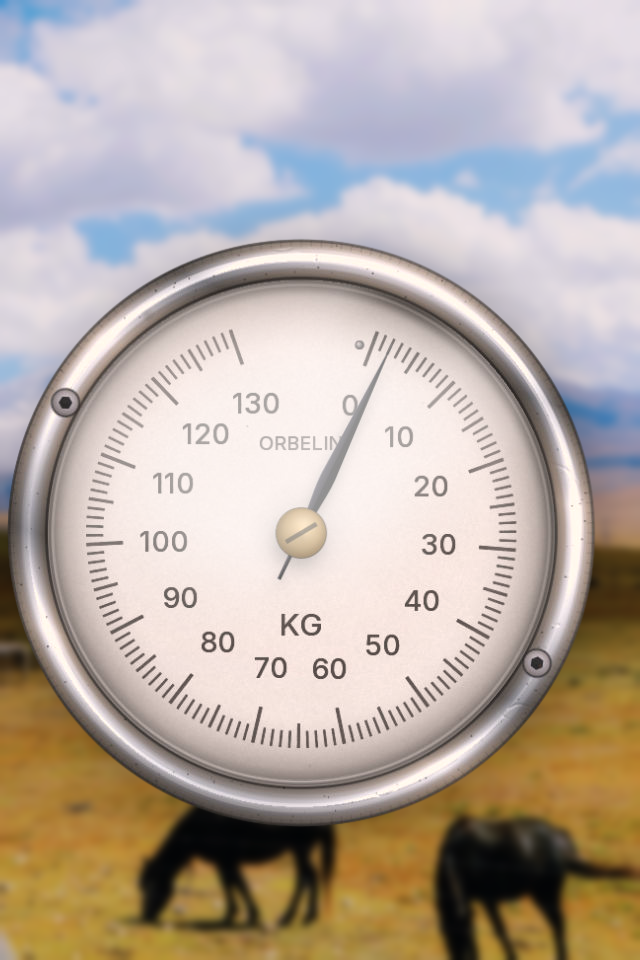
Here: 2kg
